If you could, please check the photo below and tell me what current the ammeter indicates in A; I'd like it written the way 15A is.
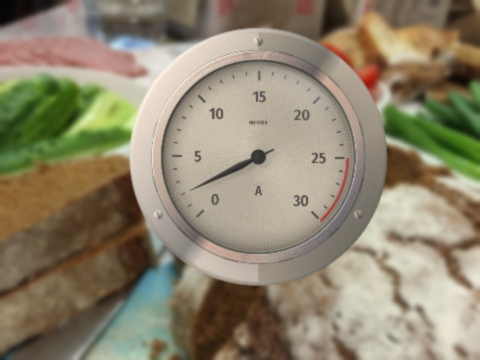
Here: 2A
